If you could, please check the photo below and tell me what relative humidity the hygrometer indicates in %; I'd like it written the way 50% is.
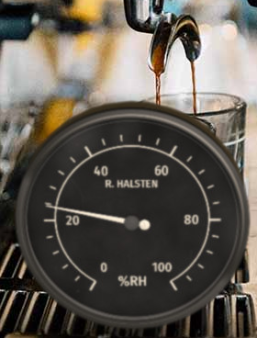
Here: 24%
